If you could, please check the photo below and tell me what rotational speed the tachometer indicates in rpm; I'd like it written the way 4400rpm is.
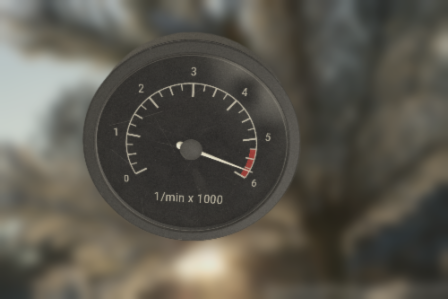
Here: 5750rpm
